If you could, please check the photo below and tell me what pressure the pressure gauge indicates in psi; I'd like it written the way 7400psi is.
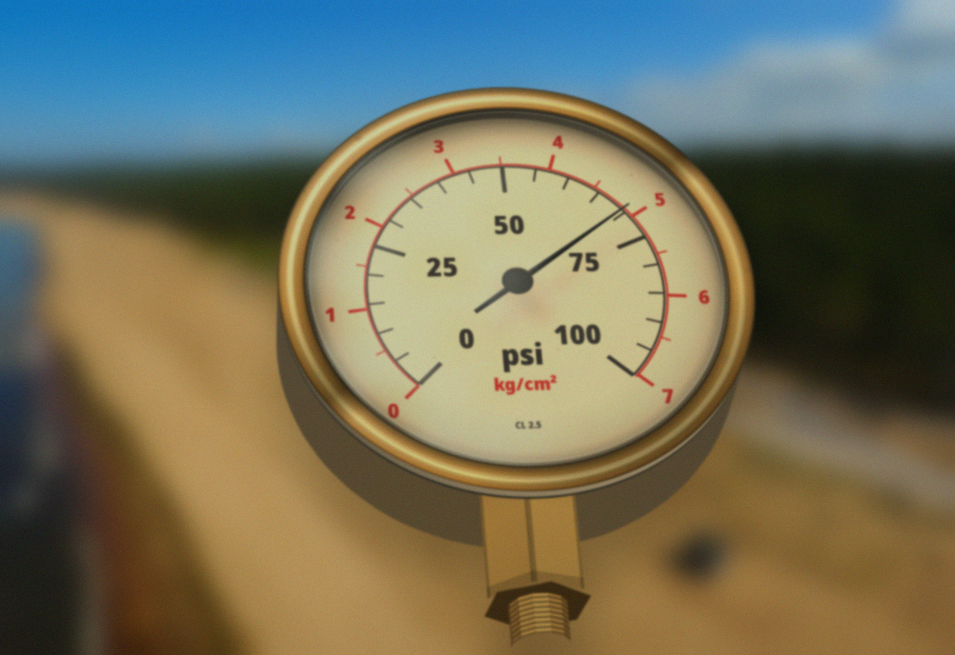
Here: 70psi
